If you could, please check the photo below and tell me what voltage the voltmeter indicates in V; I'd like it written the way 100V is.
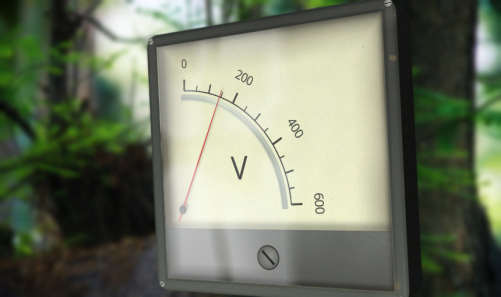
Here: 150V
